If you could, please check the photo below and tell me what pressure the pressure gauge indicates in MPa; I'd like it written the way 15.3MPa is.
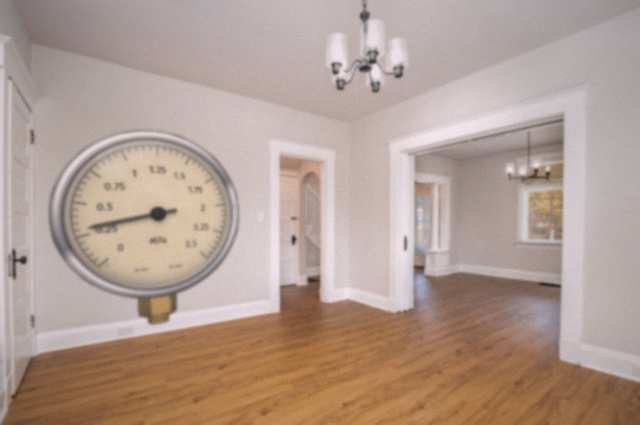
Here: 0.3MPa
